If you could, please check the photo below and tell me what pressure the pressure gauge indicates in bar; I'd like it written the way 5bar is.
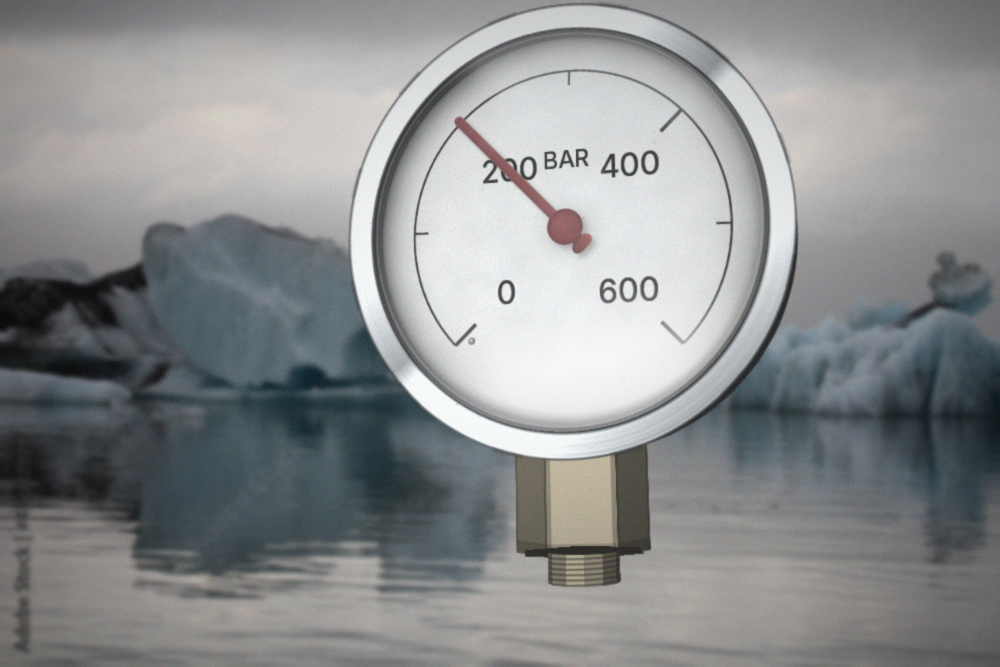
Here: 200bar
